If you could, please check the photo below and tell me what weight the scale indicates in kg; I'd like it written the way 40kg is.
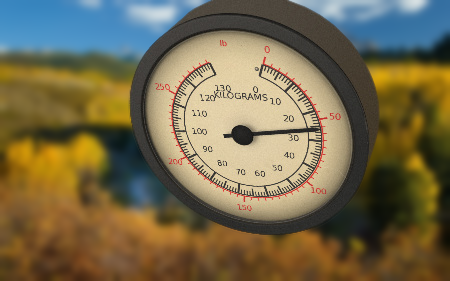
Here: 25kg
